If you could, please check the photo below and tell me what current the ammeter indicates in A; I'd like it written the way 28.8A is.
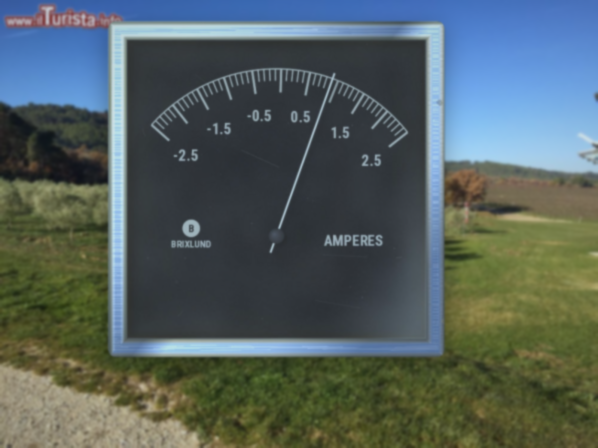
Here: 0.9A
